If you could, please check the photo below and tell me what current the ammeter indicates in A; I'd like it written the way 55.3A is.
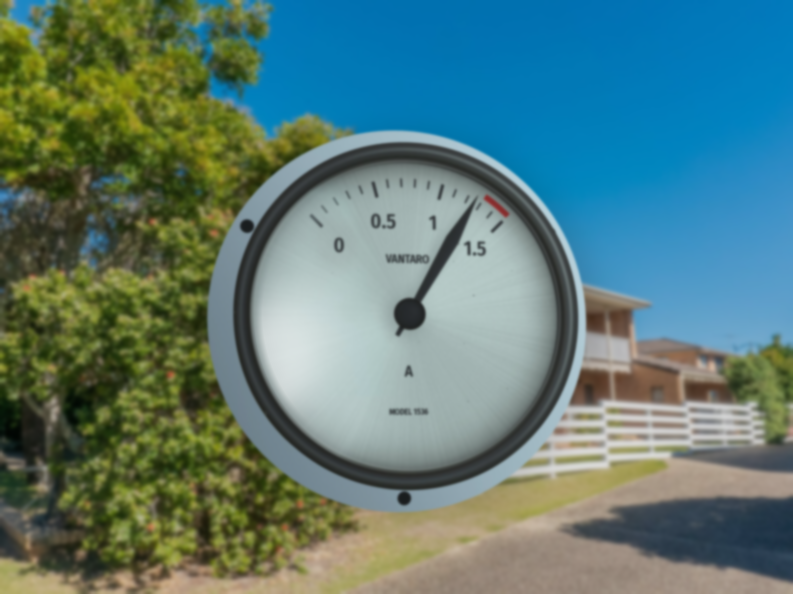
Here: 1.25A
